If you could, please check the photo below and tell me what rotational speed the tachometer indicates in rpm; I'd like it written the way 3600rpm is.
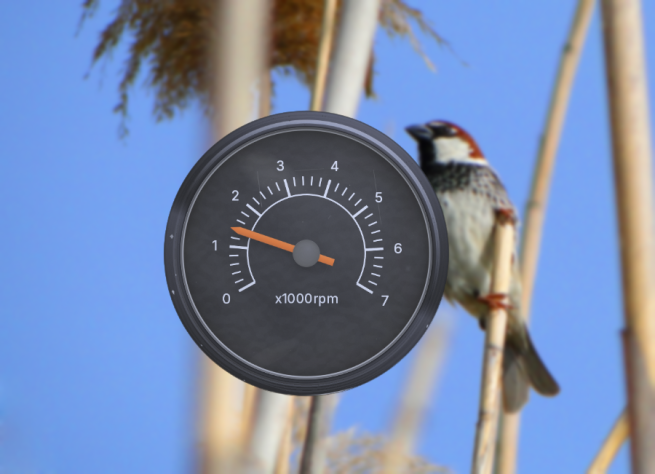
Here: 1400rpm
